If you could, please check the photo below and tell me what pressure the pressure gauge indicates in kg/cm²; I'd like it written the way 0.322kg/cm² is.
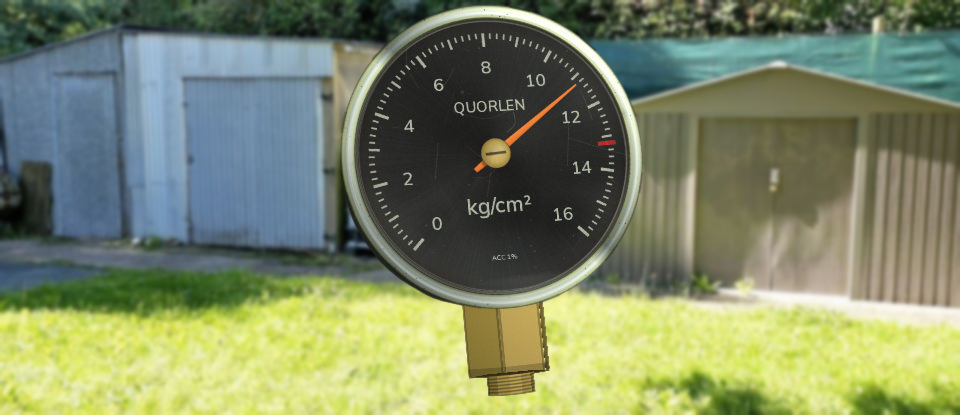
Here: 11.2kg/cm²
